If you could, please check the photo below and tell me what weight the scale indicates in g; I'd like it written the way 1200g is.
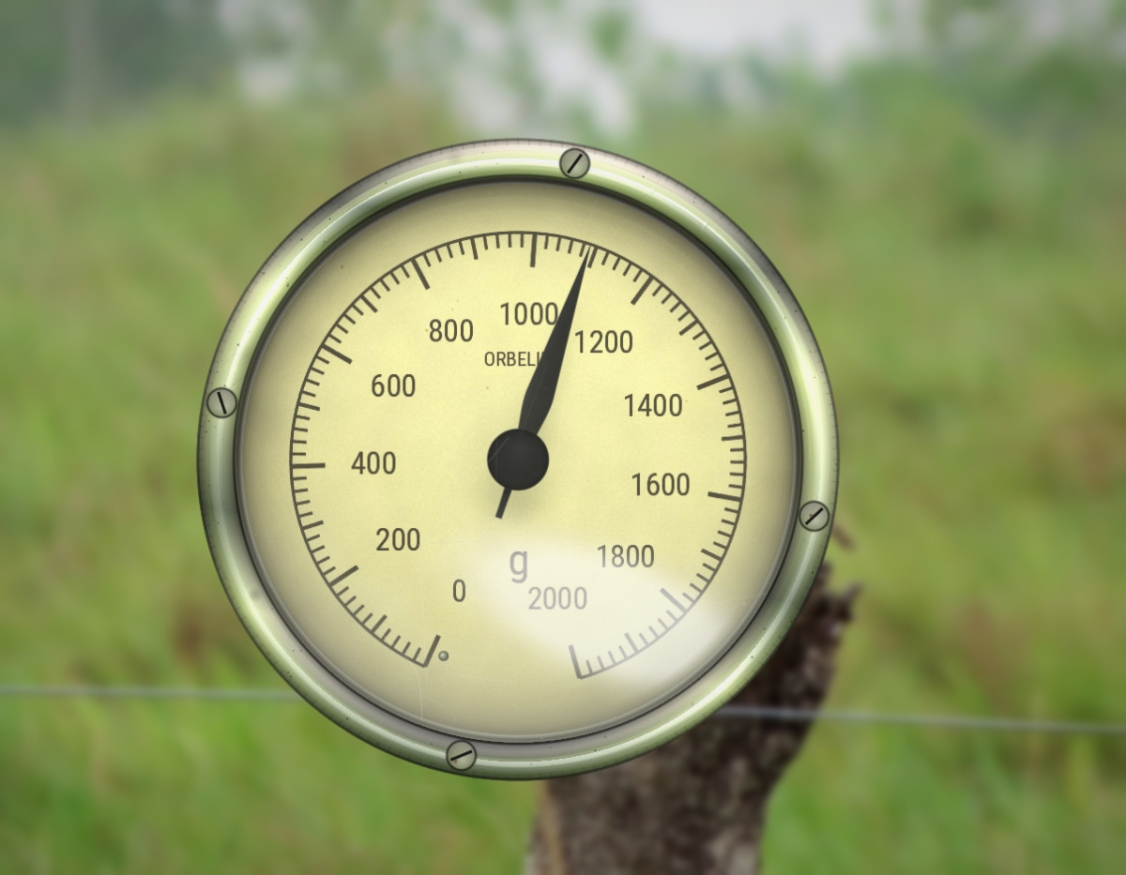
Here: 1090g
